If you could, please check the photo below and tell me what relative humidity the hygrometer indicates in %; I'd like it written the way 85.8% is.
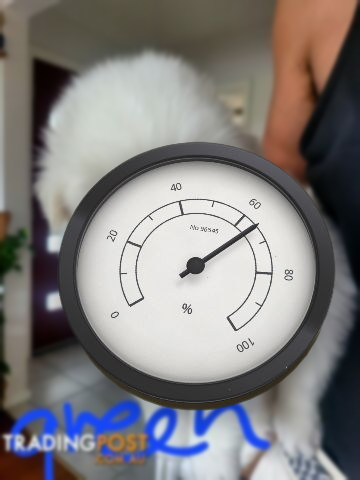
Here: 65%
